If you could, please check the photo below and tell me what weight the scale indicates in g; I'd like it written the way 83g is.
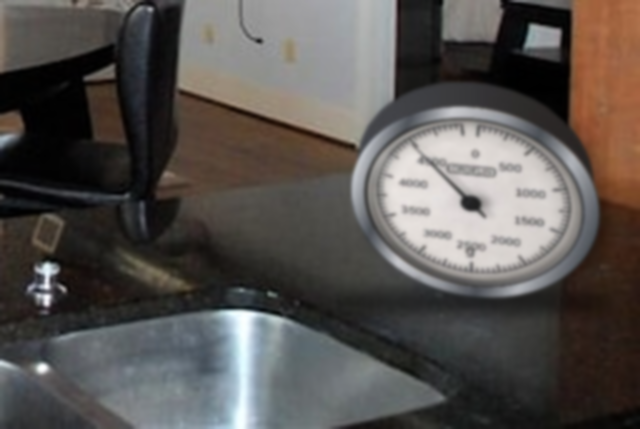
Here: 4500g
